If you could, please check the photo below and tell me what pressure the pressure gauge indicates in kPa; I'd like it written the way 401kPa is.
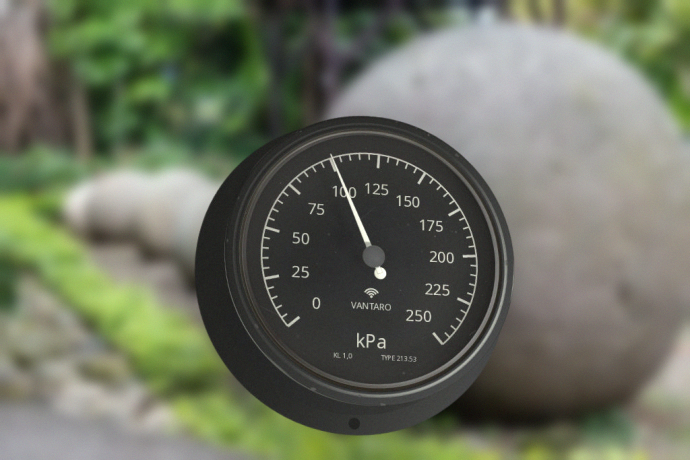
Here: 100kPa
